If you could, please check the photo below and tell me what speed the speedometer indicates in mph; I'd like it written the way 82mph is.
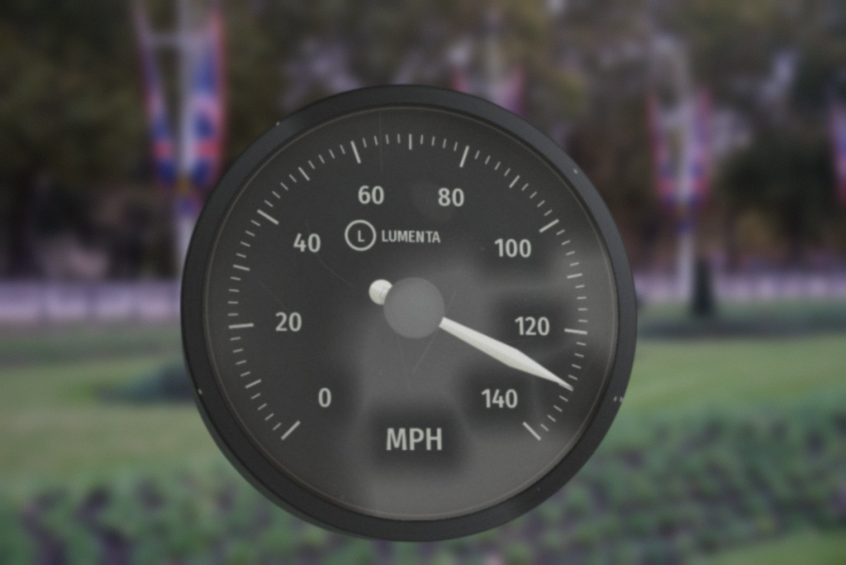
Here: 130mph
